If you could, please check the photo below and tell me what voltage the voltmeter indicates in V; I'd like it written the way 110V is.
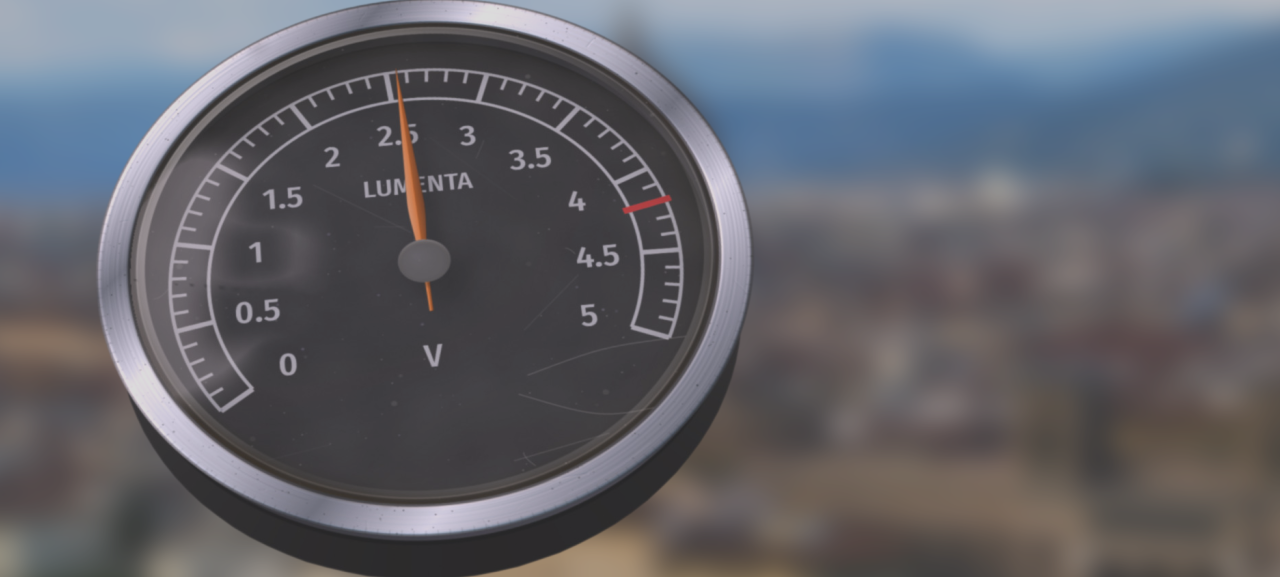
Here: 2.55V
